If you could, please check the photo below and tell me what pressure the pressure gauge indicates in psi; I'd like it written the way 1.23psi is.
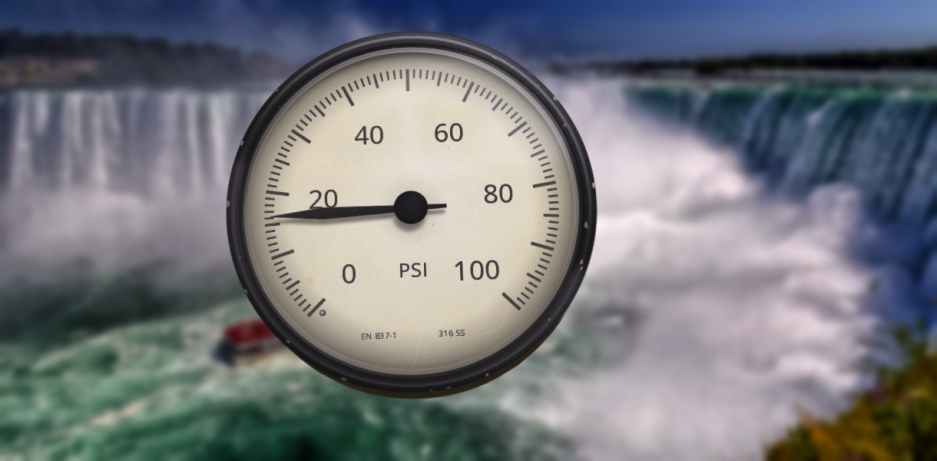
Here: 16psi
